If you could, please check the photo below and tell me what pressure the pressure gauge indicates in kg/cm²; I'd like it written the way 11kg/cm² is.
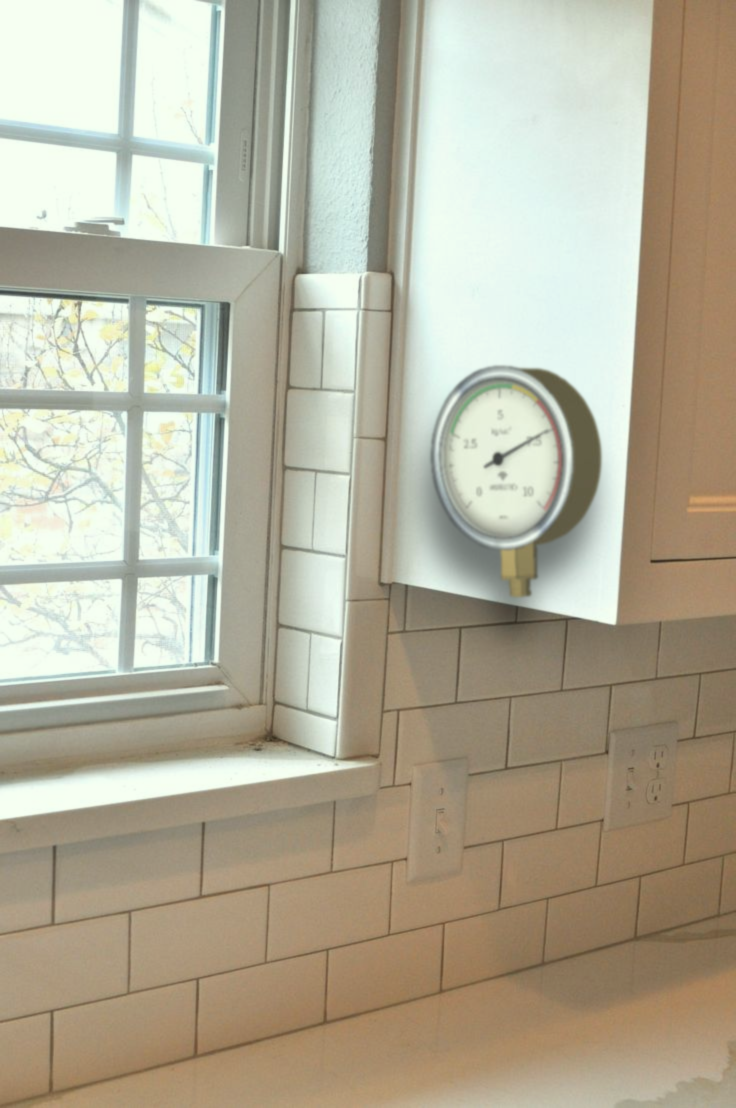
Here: 7.5kg/cm²
